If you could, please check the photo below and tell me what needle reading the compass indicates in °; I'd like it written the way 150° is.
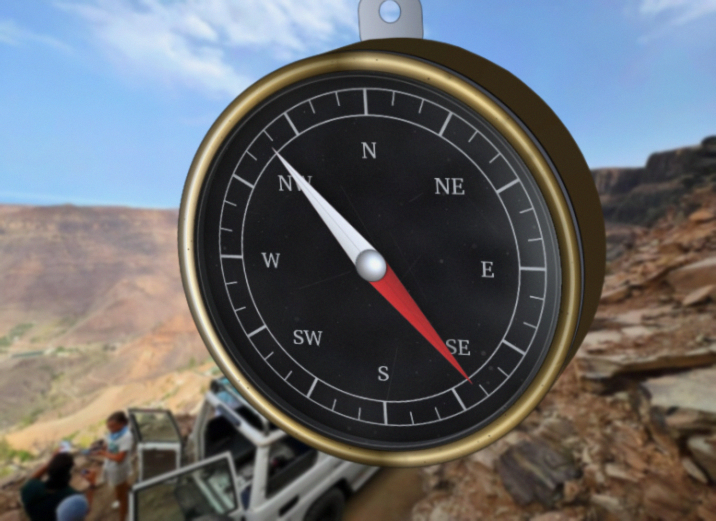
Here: 140°
